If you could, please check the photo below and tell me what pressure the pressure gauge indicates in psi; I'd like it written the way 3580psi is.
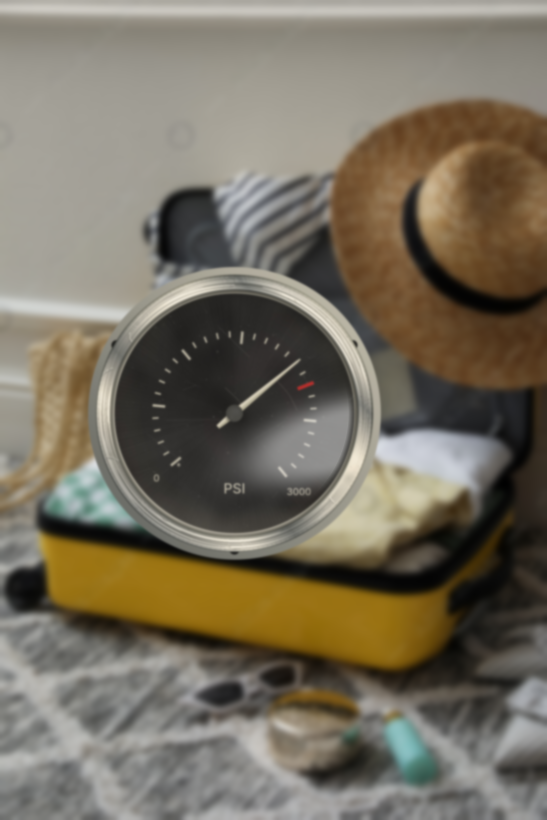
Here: 2000psi
